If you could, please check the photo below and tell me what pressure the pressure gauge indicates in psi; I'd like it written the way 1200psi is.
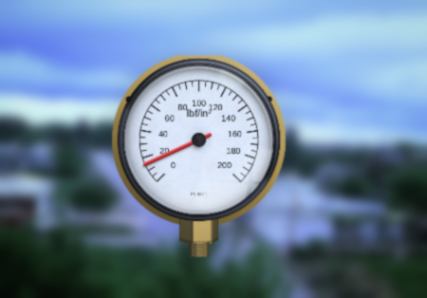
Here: 15psi
